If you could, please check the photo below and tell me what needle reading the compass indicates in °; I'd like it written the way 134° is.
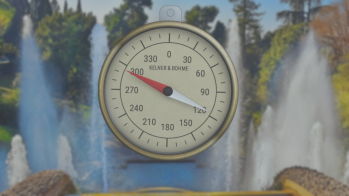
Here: 295°
